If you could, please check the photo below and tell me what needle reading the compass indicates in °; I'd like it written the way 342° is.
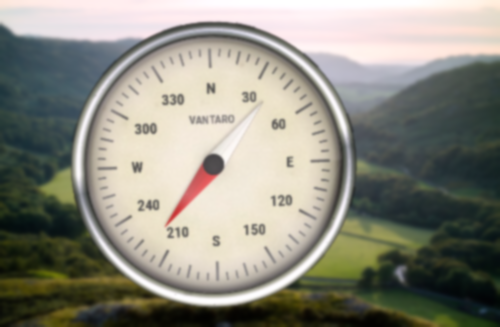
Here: 220°
